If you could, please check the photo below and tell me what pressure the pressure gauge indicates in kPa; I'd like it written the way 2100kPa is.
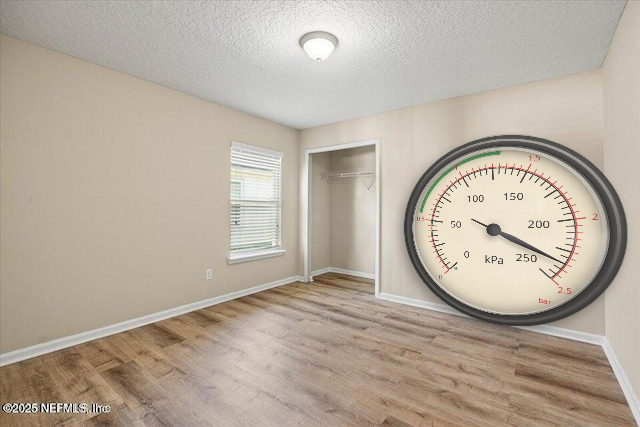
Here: 235kPa
